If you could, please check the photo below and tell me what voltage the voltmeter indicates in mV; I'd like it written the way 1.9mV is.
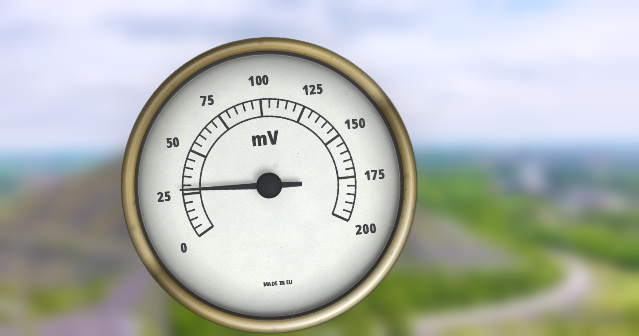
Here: 27.5mV
